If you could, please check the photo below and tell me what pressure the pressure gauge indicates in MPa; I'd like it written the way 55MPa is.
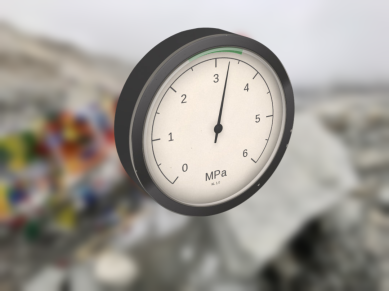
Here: 3.25MPa
